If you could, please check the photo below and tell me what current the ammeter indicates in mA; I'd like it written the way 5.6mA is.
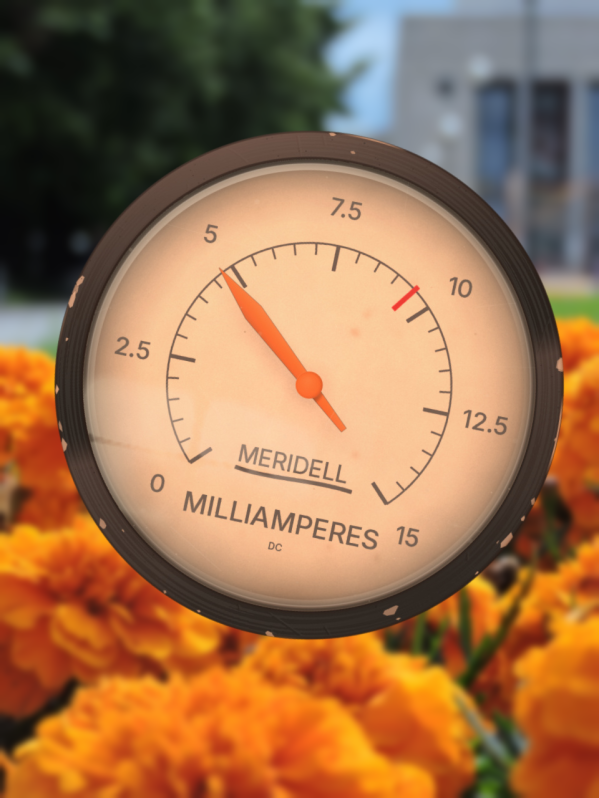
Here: 4.75mA
